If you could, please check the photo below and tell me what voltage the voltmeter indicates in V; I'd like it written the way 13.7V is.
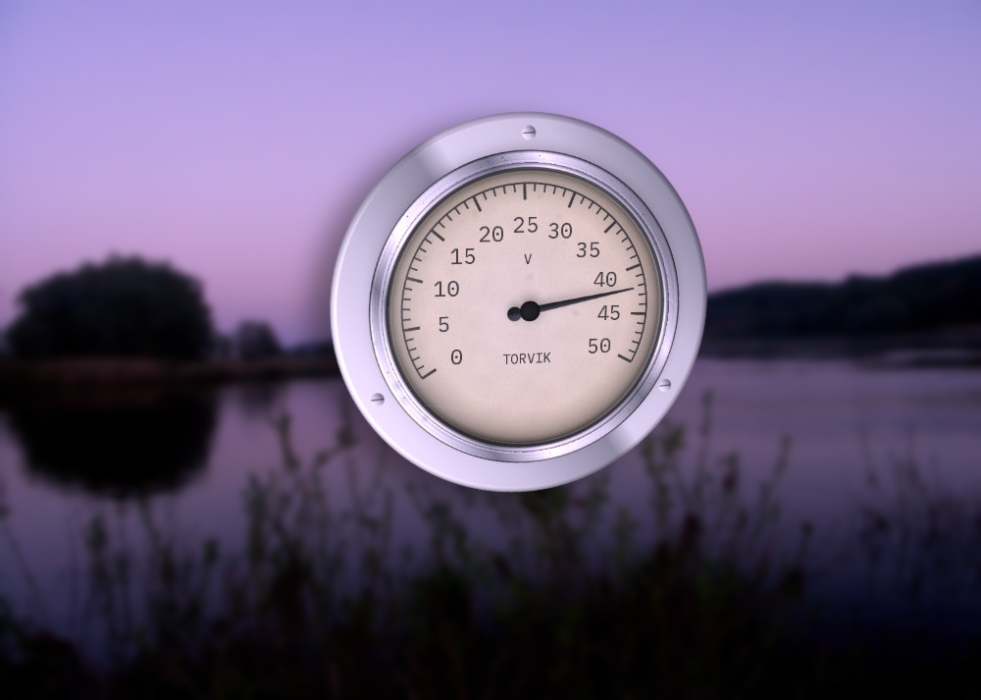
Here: 42V
